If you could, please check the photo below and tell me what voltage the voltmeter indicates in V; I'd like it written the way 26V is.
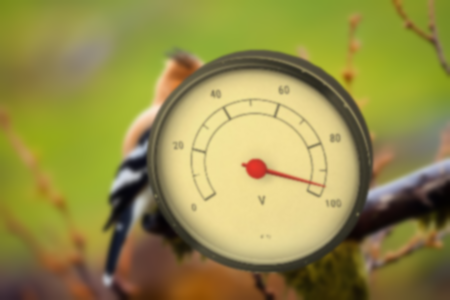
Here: 95V
